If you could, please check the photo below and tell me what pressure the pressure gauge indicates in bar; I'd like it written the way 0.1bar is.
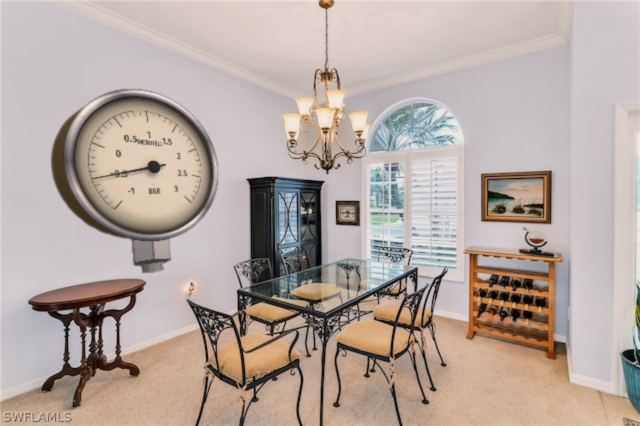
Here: -0.5bar
